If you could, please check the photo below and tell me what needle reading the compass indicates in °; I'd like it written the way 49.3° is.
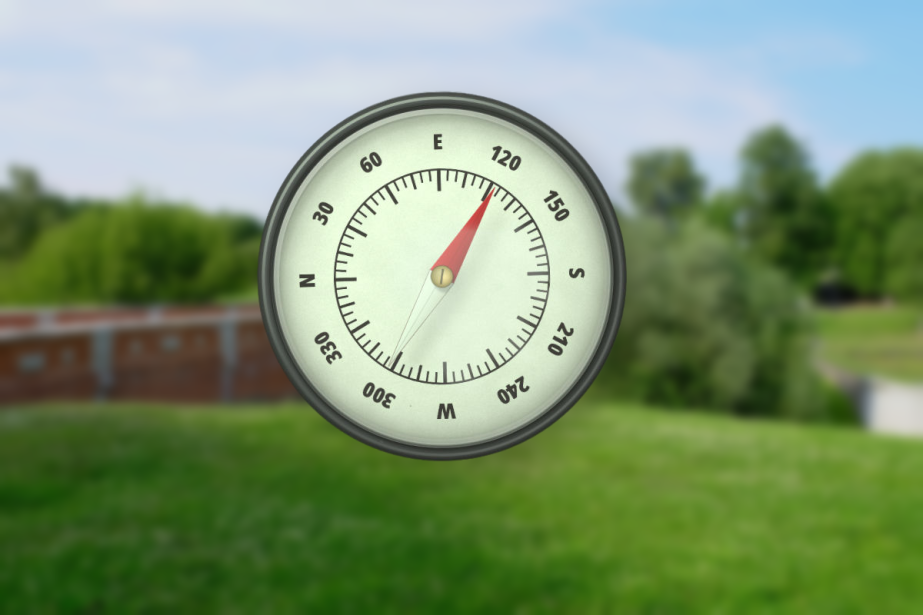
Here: 122.5°
